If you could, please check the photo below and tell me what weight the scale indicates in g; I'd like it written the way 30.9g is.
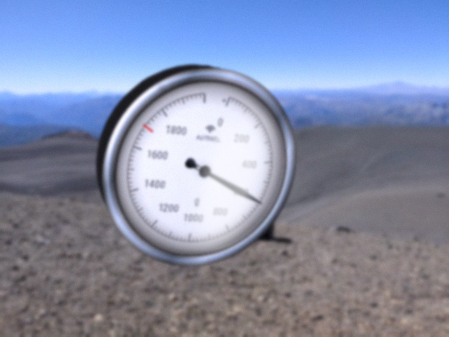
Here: 600g
